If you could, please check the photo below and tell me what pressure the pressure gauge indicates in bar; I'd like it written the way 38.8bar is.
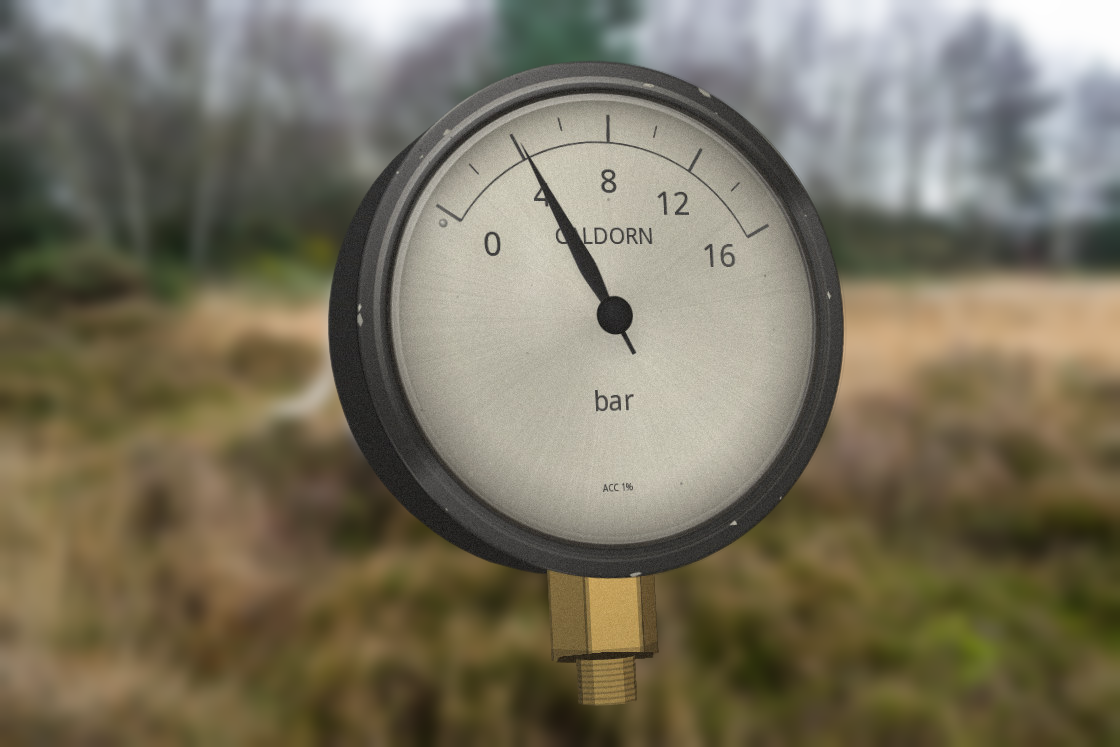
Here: 4bar
